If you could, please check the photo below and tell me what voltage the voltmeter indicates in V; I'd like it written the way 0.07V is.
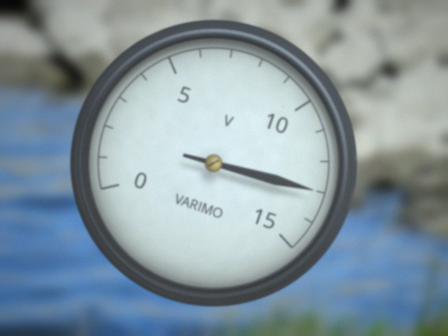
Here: 13V
